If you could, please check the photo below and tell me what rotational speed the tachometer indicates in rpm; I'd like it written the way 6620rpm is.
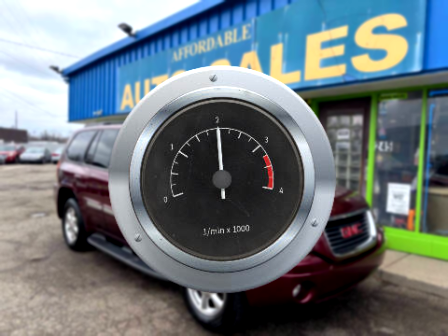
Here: 2000rpm
